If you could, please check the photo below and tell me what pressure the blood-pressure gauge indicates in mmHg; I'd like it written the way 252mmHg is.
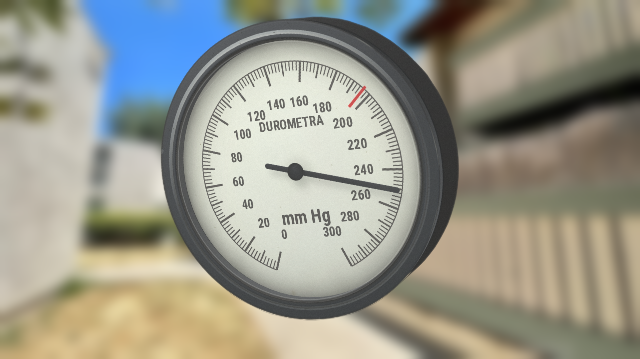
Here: 250mmHg
